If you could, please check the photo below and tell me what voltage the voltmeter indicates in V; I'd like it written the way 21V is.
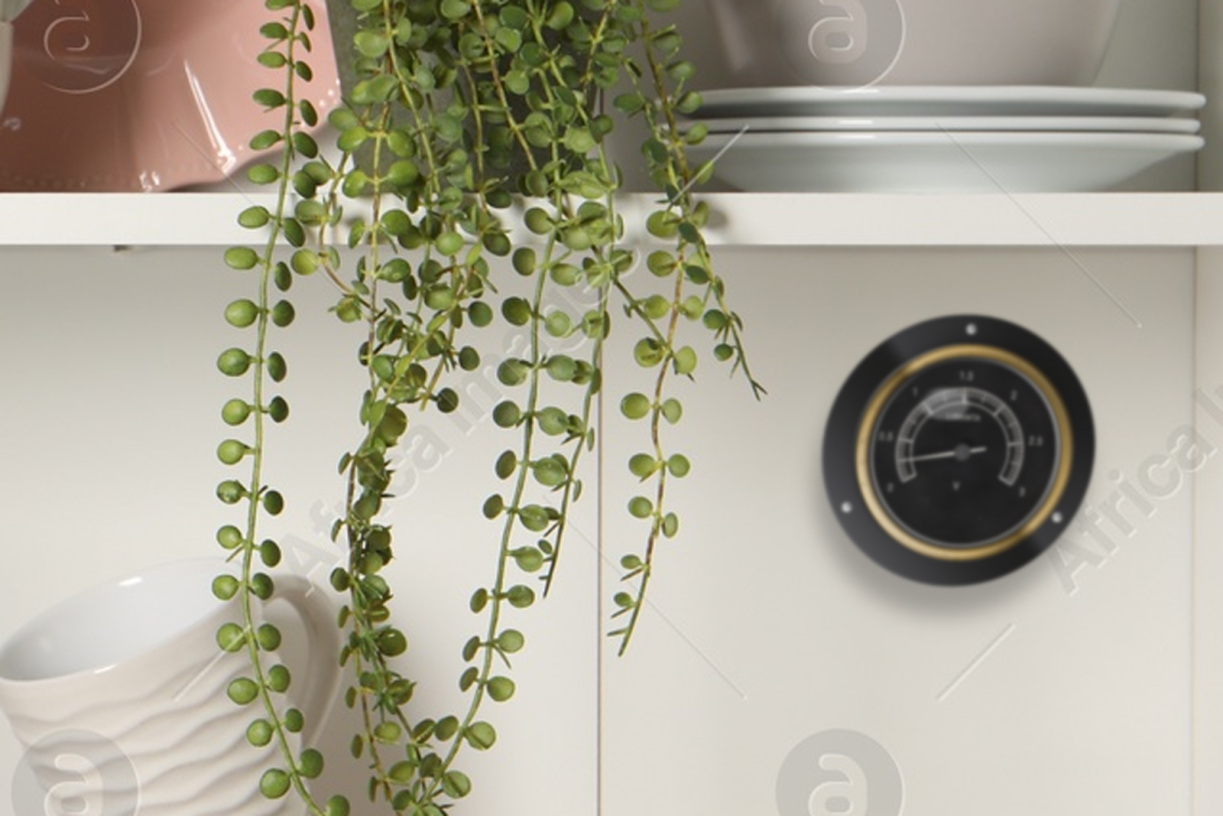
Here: 0.25V
